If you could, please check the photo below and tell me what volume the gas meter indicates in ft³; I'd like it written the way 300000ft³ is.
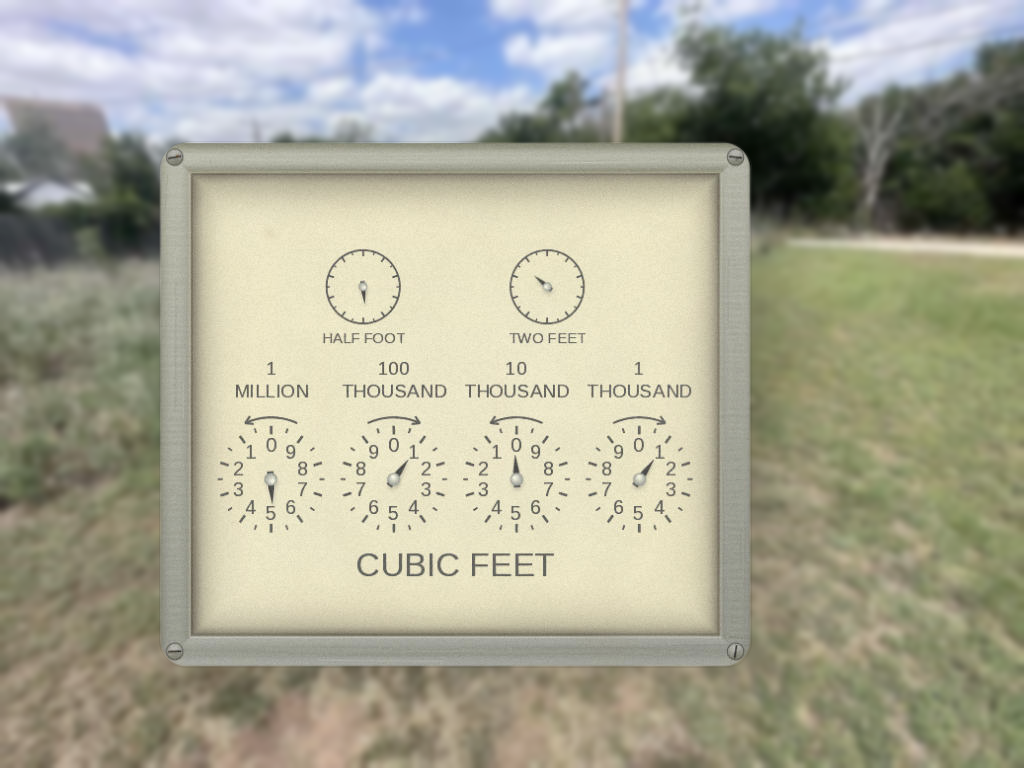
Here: 510100ft³
